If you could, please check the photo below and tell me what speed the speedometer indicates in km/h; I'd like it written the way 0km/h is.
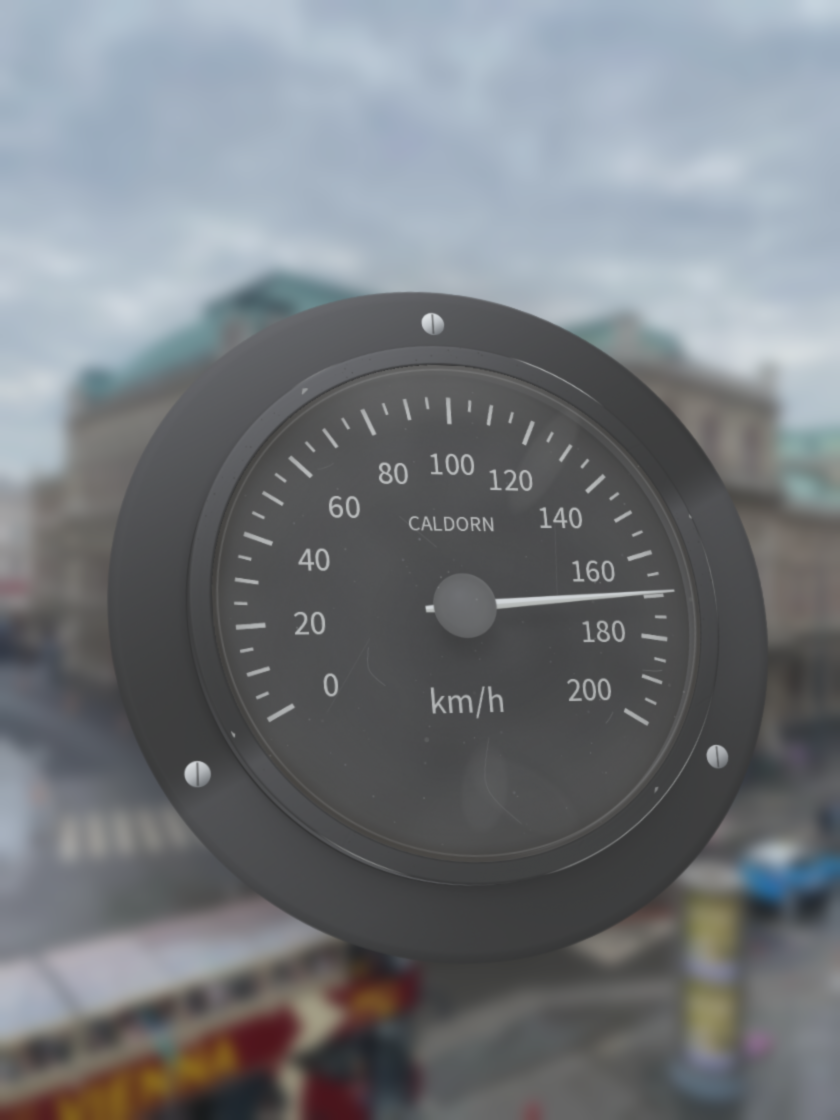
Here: 170km/h
